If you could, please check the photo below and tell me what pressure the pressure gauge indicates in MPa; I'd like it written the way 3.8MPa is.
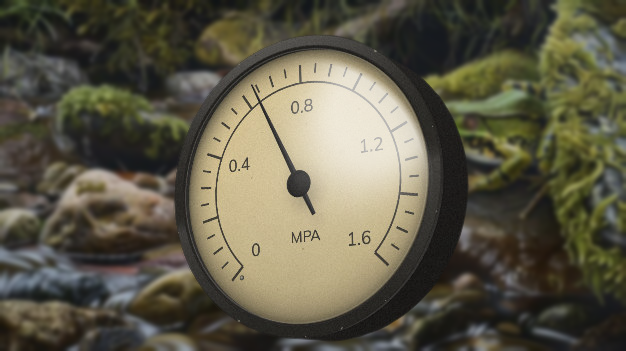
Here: 0.65MPa
